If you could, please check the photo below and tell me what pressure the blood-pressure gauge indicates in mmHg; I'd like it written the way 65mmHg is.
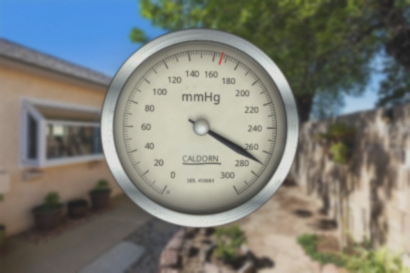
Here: 270mmHg
